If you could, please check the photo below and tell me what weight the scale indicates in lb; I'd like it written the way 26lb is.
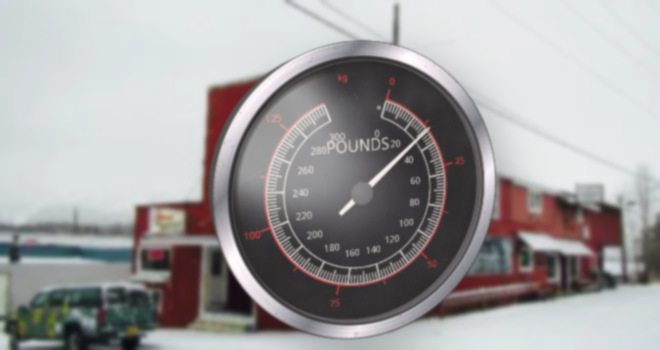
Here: 30lb
